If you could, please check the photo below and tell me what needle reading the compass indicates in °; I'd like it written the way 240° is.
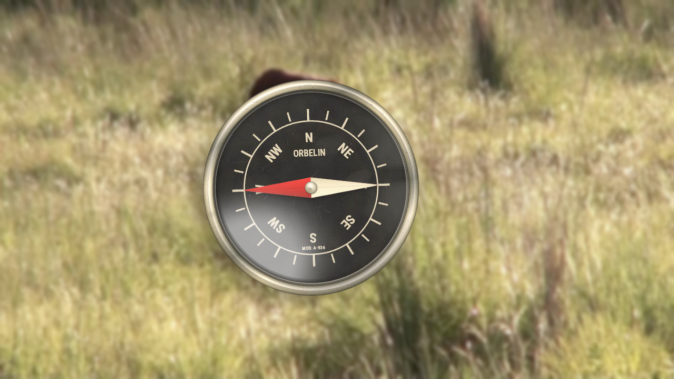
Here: 270°
